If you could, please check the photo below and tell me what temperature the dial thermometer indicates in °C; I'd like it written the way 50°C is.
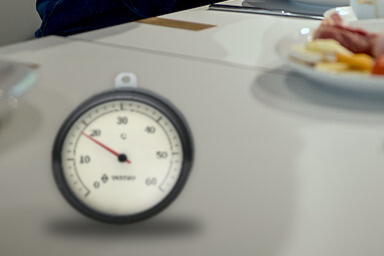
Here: 18°C
